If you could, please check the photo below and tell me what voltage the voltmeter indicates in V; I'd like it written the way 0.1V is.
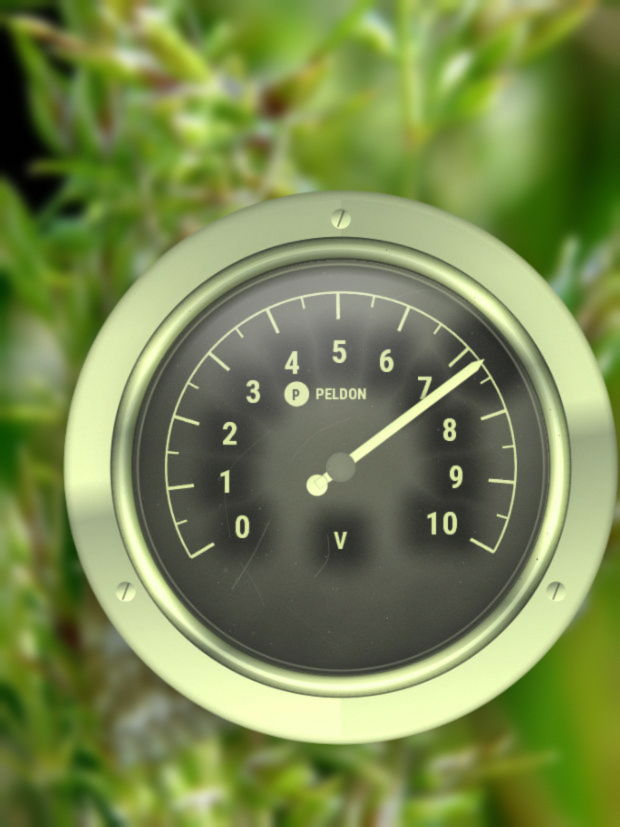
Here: 7.25V
